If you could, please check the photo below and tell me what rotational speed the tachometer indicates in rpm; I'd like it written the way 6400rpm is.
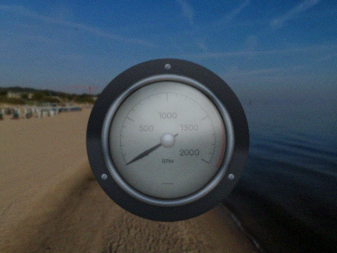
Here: 0rpm
